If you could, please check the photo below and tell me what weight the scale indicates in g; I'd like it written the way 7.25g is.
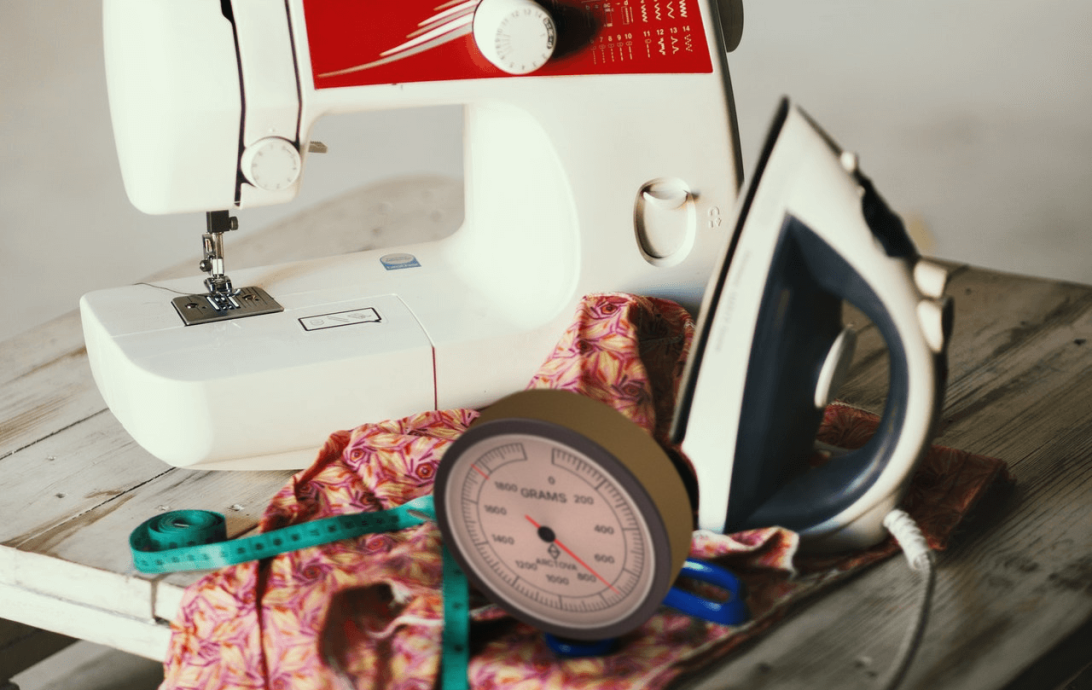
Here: 700g
